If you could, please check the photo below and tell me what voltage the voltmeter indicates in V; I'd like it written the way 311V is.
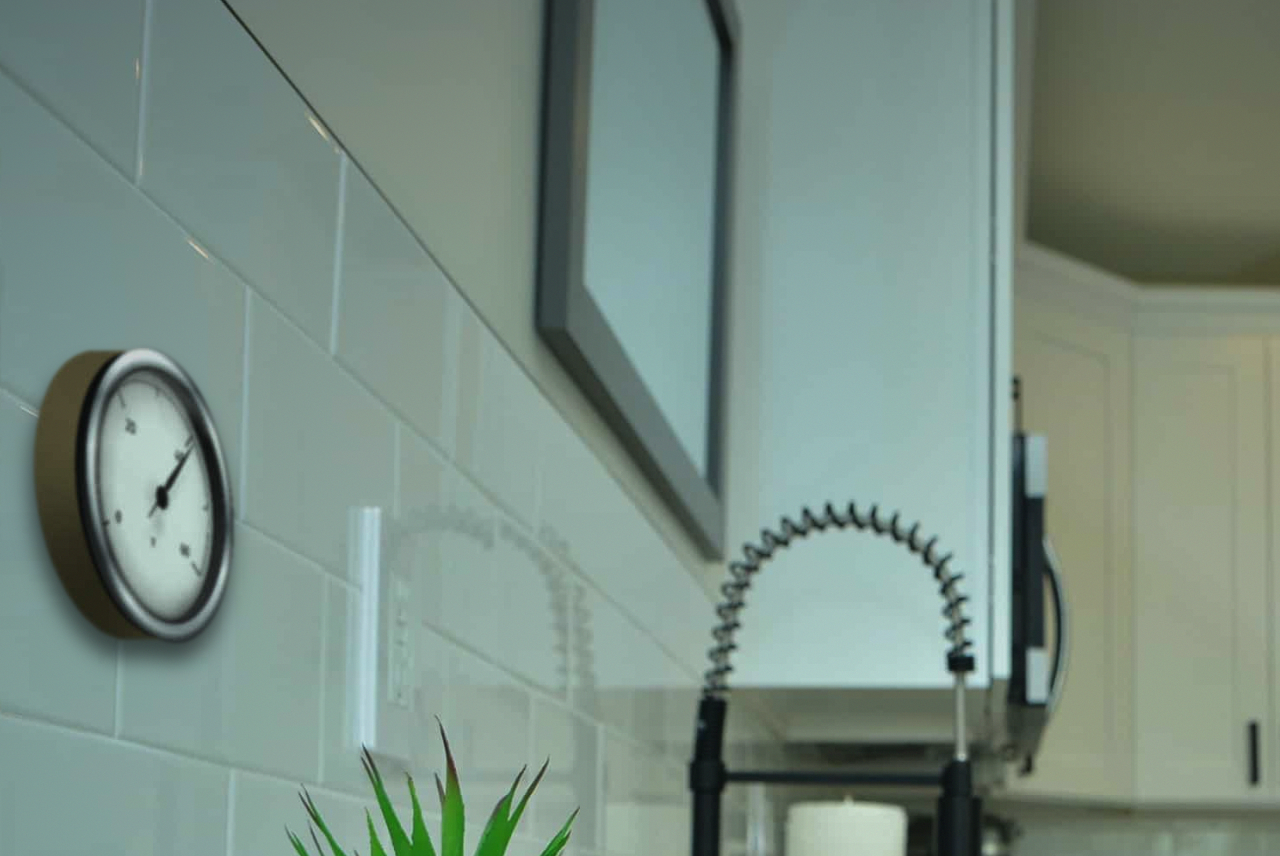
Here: 40V
